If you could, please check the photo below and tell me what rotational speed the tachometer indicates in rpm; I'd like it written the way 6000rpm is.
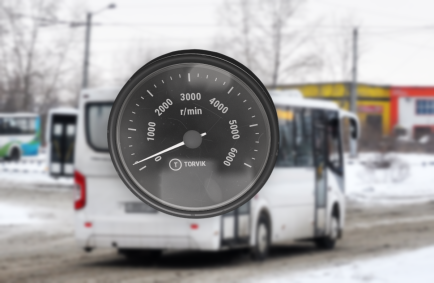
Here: 200rpm
